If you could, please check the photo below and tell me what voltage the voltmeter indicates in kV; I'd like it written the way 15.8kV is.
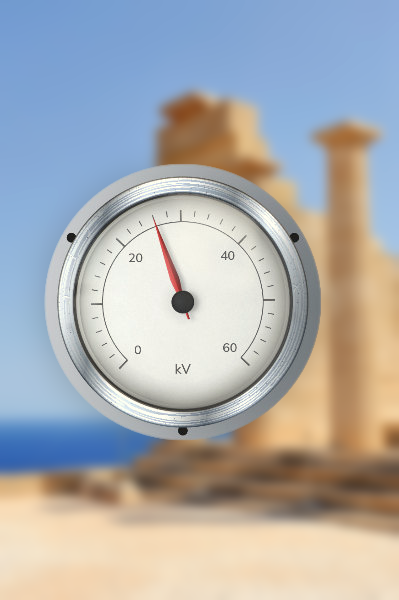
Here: 26kV
